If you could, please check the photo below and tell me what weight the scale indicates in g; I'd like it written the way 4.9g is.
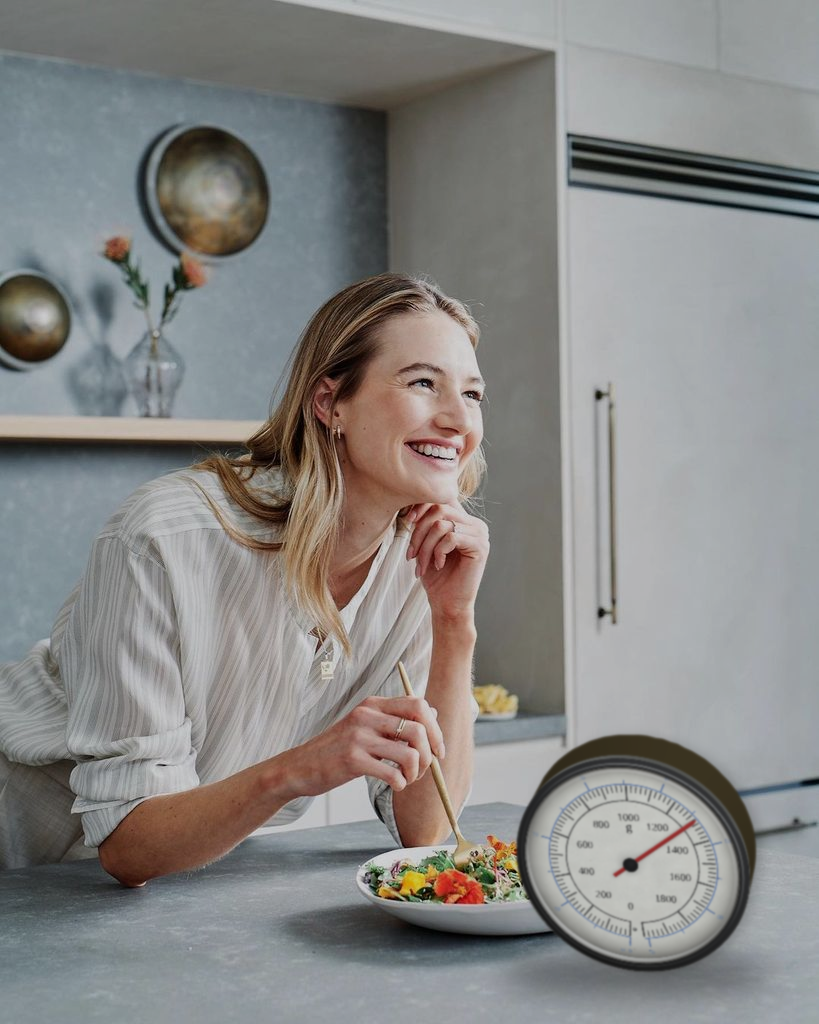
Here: 1300g
